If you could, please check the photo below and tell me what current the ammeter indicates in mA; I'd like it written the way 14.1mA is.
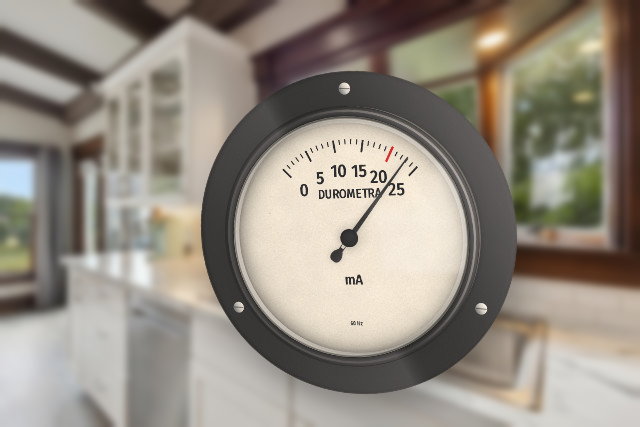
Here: 23mA
